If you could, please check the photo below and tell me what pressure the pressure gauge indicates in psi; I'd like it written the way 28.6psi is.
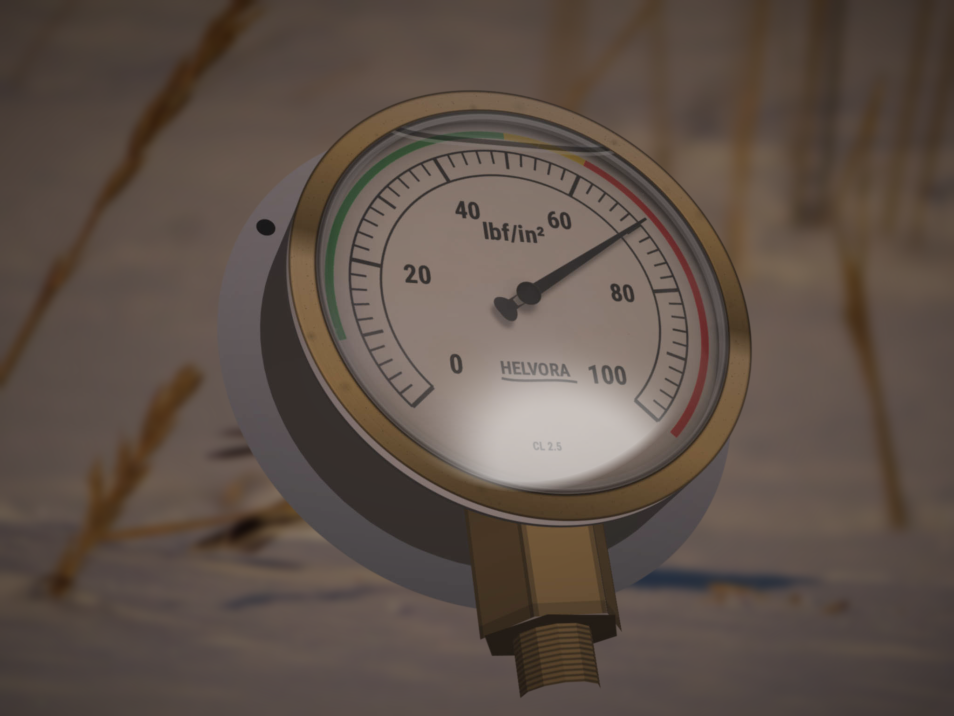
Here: 70psi
